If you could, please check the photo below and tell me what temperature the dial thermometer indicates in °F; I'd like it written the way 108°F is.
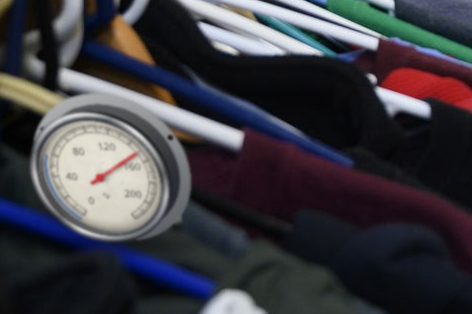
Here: 150°F
